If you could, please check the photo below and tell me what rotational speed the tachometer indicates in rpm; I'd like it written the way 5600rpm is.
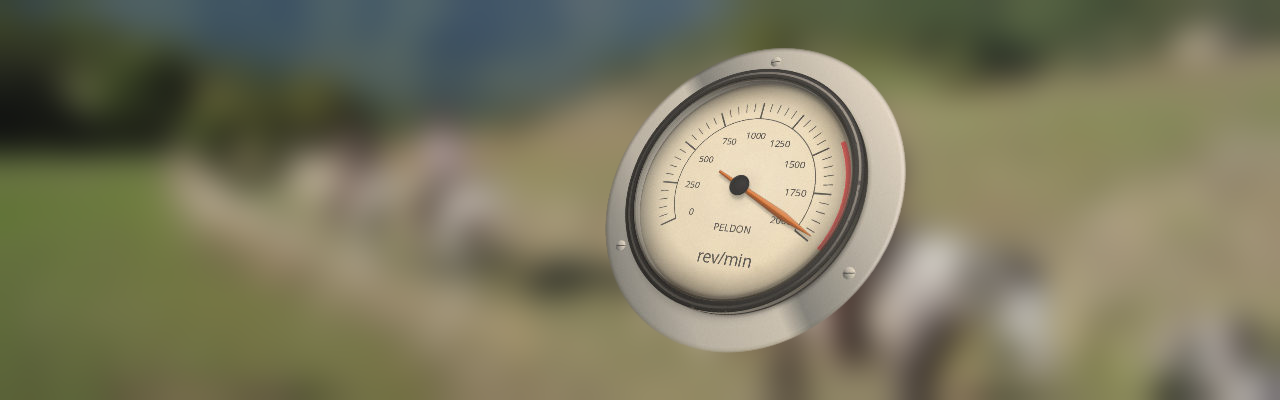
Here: 1975rpm
